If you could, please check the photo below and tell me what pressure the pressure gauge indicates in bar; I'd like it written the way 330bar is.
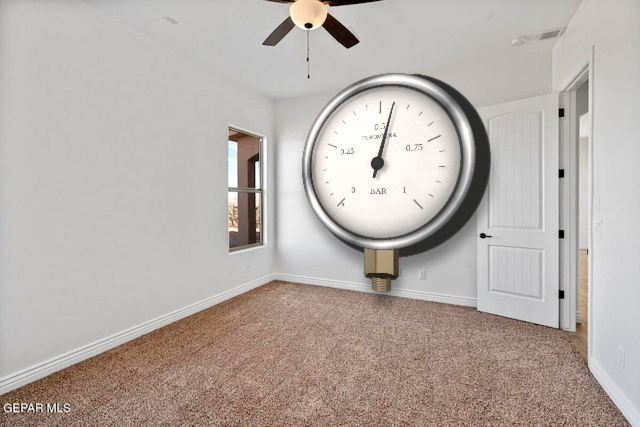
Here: 0.55bar
